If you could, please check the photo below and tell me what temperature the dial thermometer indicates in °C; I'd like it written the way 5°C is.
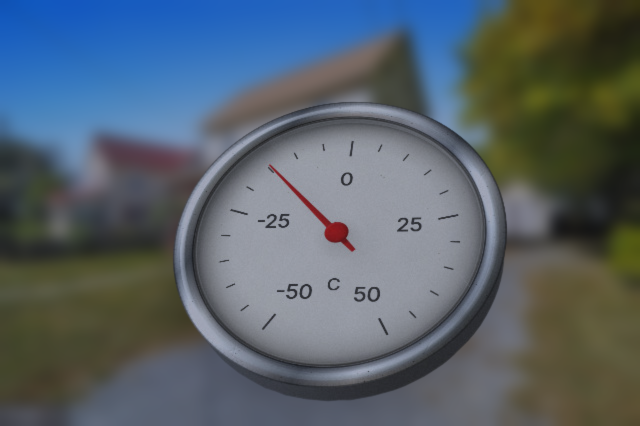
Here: -15°C
